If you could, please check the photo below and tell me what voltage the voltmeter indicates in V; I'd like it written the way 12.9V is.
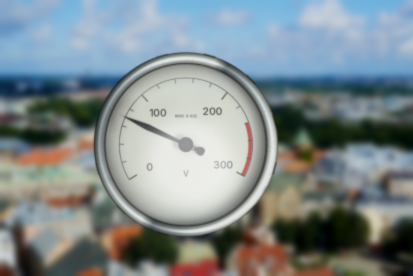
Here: 70V
